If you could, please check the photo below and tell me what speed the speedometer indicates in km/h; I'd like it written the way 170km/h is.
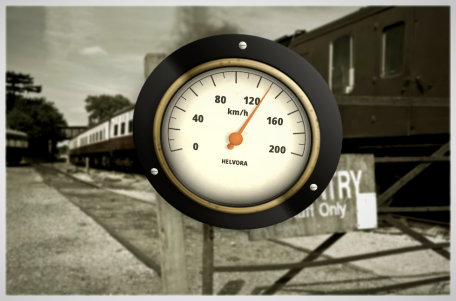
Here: 130km/h
